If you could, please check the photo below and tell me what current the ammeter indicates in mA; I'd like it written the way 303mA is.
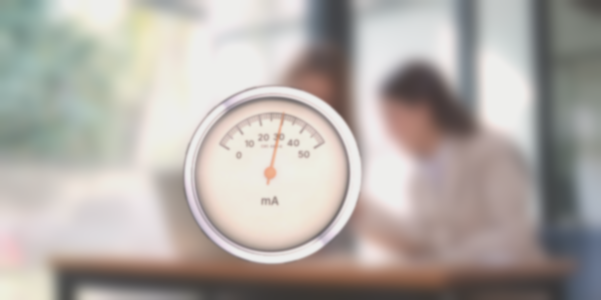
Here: 30mA
